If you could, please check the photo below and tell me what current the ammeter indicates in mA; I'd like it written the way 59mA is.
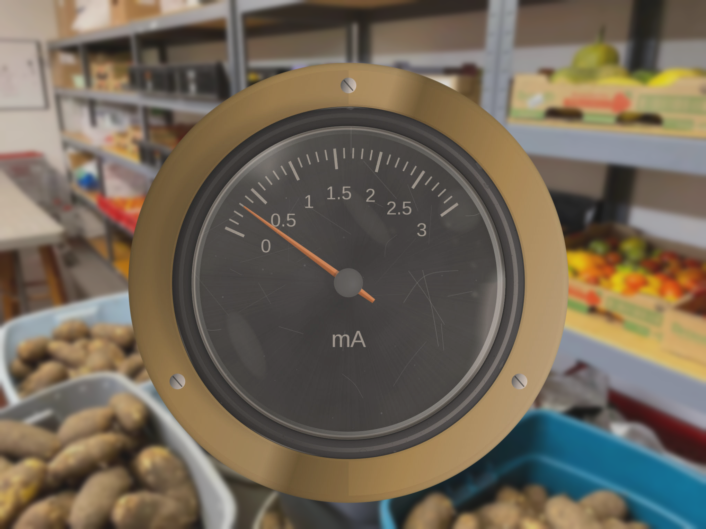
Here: 0.3mA
